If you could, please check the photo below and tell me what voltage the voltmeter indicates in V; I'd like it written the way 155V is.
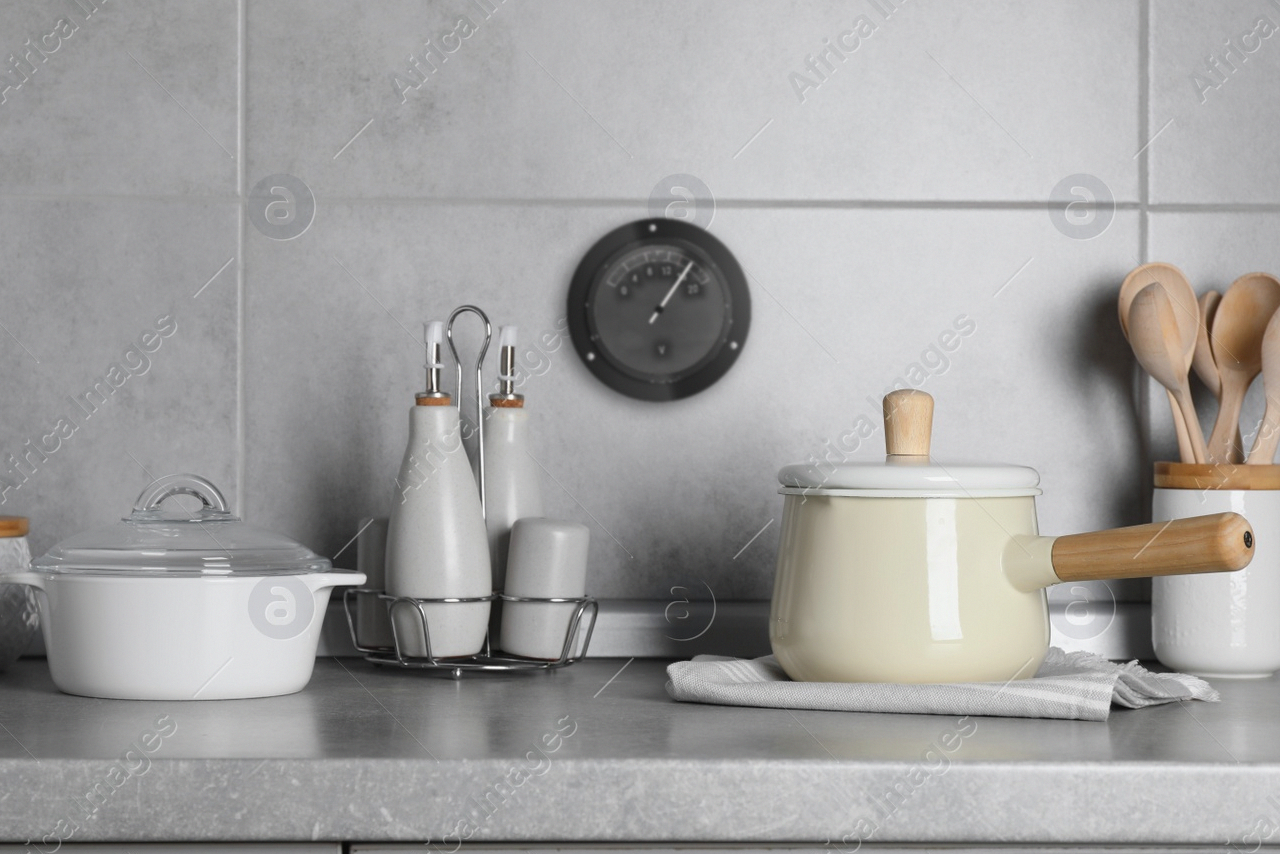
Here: 16V
